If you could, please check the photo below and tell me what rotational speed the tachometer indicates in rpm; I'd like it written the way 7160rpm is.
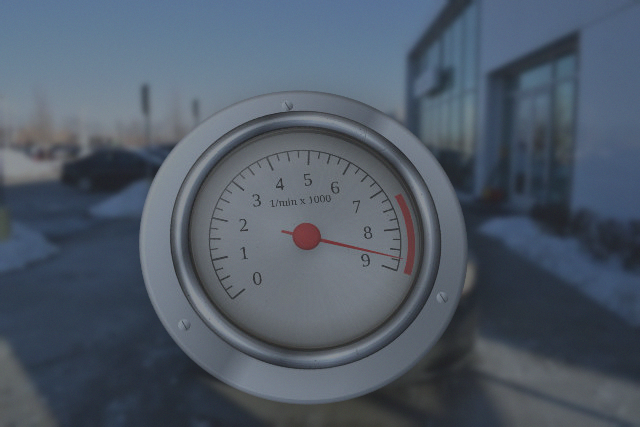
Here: 8750rpm
